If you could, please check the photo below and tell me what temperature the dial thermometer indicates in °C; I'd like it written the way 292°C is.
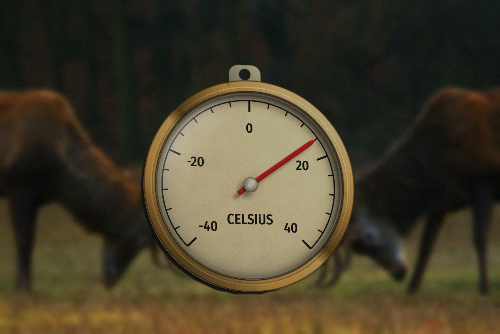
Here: 16°C
